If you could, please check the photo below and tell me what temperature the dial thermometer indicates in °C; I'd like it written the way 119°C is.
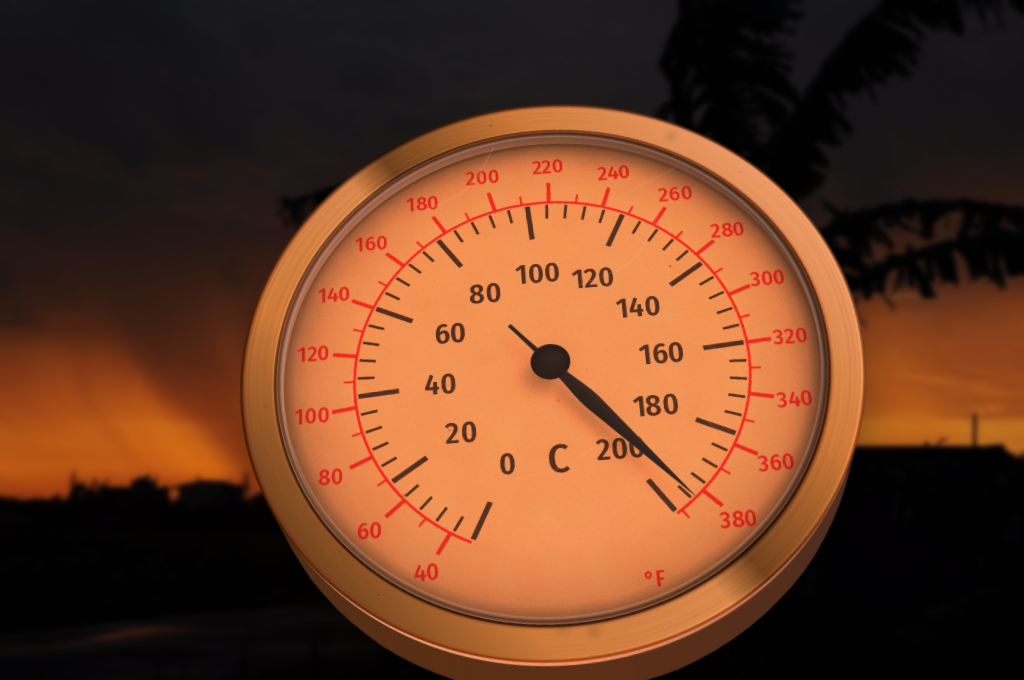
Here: 196°C
